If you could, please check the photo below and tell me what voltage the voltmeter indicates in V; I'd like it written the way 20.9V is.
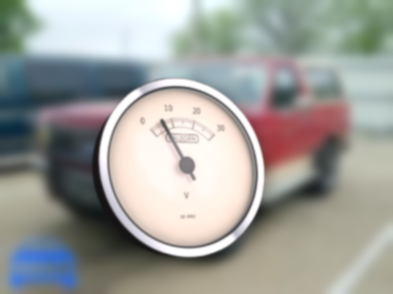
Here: 5V
